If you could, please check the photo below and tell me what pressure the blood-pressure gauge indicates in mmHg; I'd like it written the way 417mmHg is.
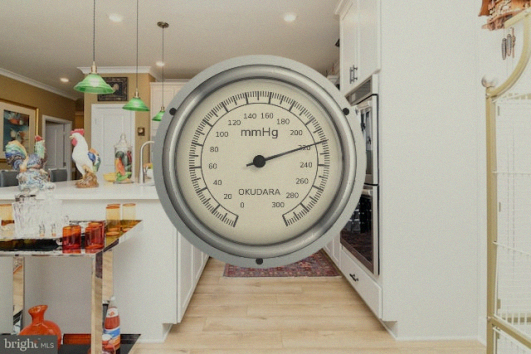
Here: 220mmHg
